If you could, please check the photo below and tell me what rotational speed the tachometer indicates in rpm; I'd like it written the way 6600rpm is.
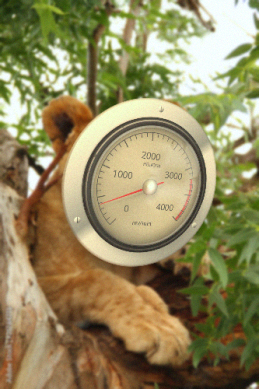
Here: 400rpm
